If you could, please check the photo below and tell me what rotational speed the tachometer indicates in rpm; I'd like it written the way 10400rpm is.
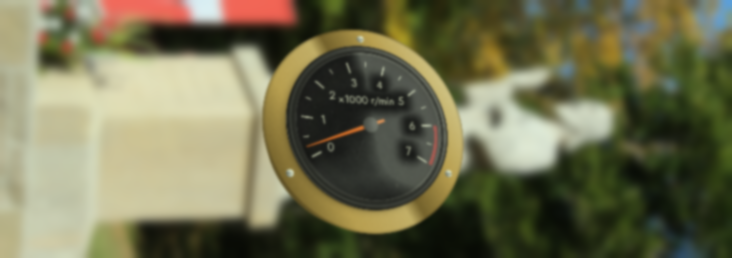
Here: 250rpm
